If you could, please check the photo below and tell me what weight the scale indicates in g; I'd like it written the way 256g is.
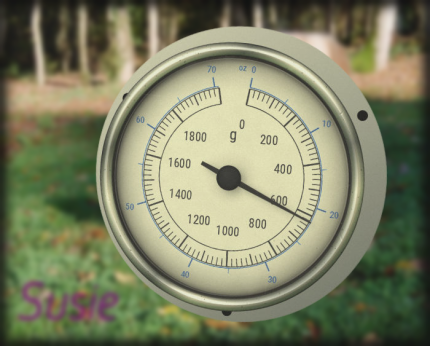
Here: 620g
